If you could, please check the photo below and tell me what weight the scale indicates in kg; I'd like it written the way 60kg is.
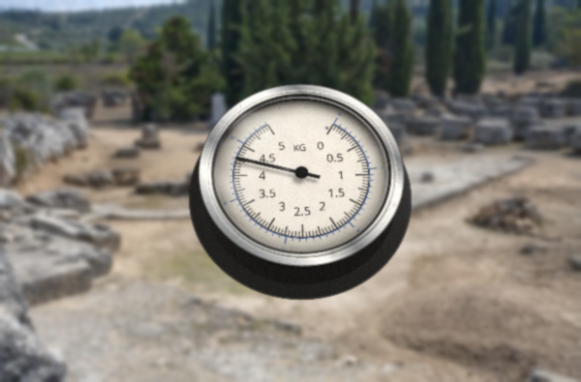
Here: 4.25kg
